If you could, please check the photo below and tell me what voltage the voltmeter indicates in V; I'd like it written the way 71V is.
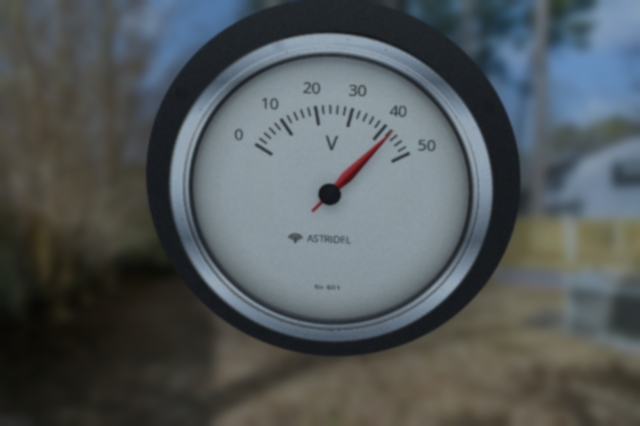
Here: 42V
